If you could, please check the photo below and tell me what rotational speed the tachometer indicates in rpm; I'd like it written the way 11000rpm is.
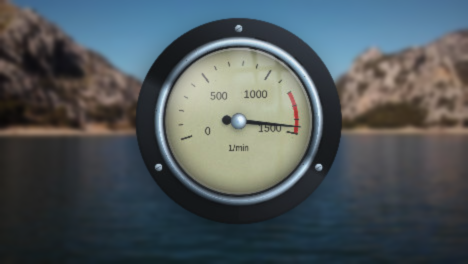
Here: 1450rpm
